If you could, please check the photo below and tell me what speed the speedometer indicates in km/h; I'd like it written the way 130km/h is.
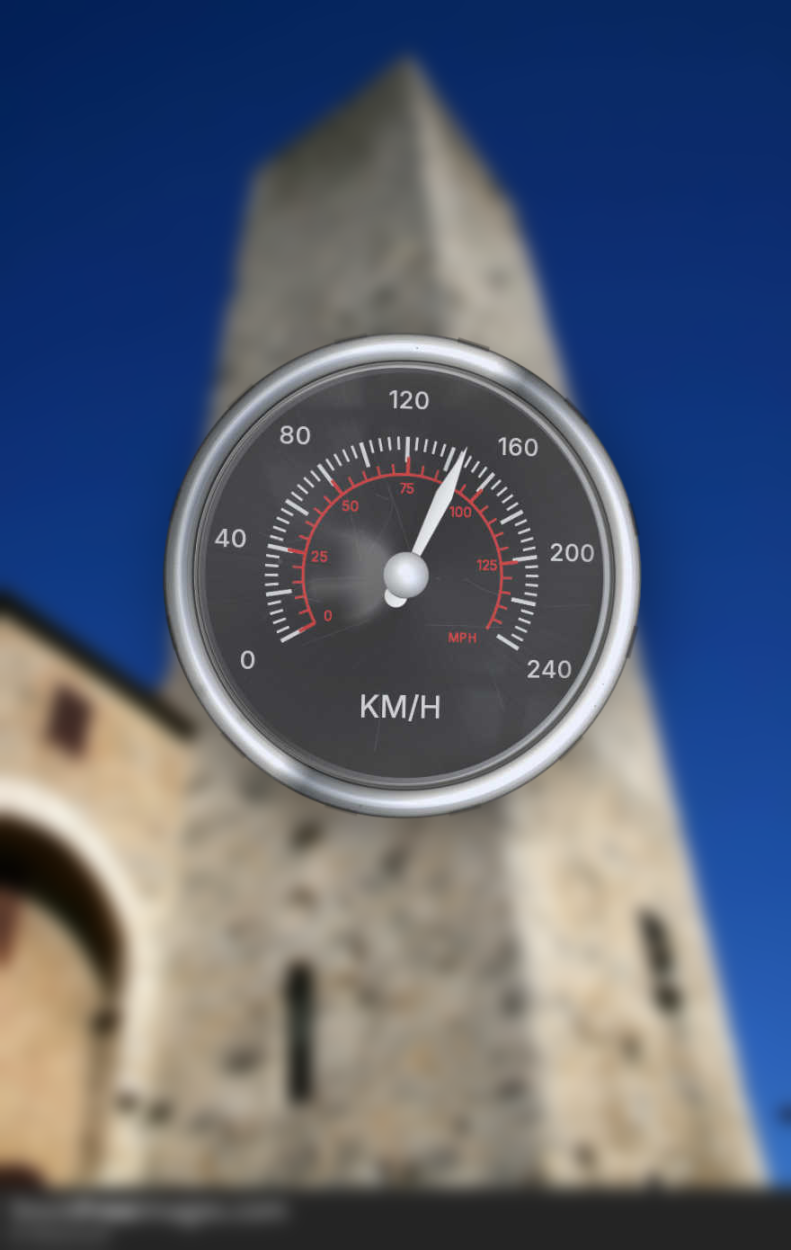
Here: 144km/h
